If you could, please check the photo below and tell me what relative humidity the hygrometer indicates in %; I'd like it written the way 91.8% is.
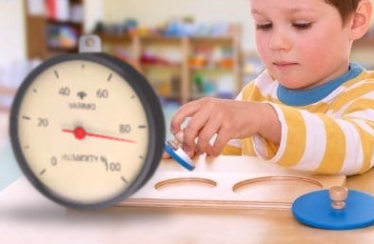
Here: 85%
